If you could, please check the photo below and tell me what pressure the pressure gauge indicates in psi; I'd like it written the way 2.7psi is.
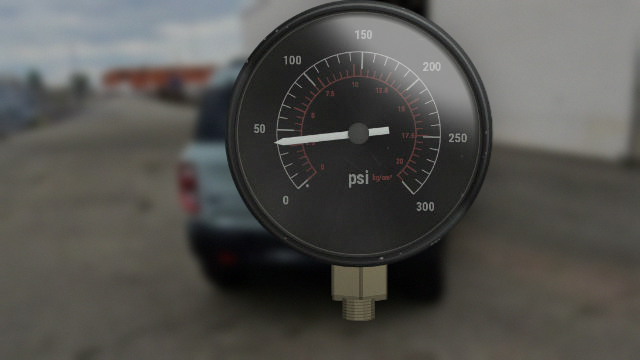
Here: 40psi
